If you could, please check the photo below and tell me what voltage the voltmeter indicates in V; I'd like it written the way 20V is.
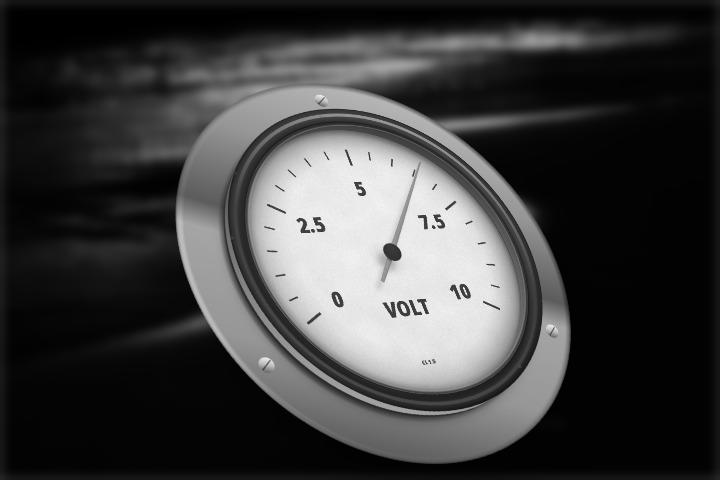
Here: 6.5V
